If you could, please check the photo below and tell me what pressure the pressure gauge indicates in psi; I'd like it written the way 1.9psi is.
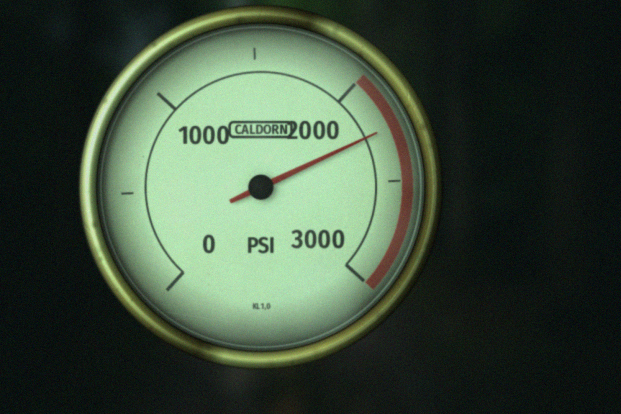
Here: 2250psi
